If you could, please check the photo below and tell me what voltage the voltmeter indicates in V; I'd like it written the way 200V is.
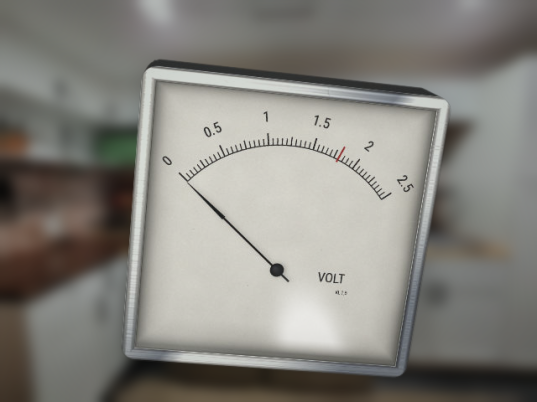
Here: 0V
